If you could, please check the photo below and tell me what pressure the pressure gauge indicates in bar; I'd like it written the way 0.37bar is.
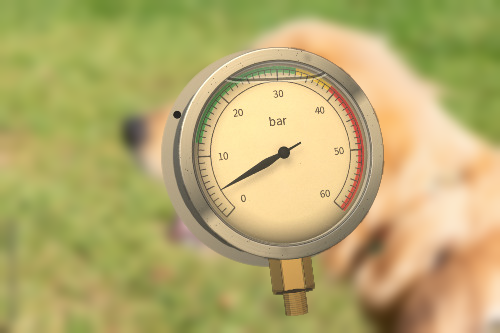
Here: 4bar
